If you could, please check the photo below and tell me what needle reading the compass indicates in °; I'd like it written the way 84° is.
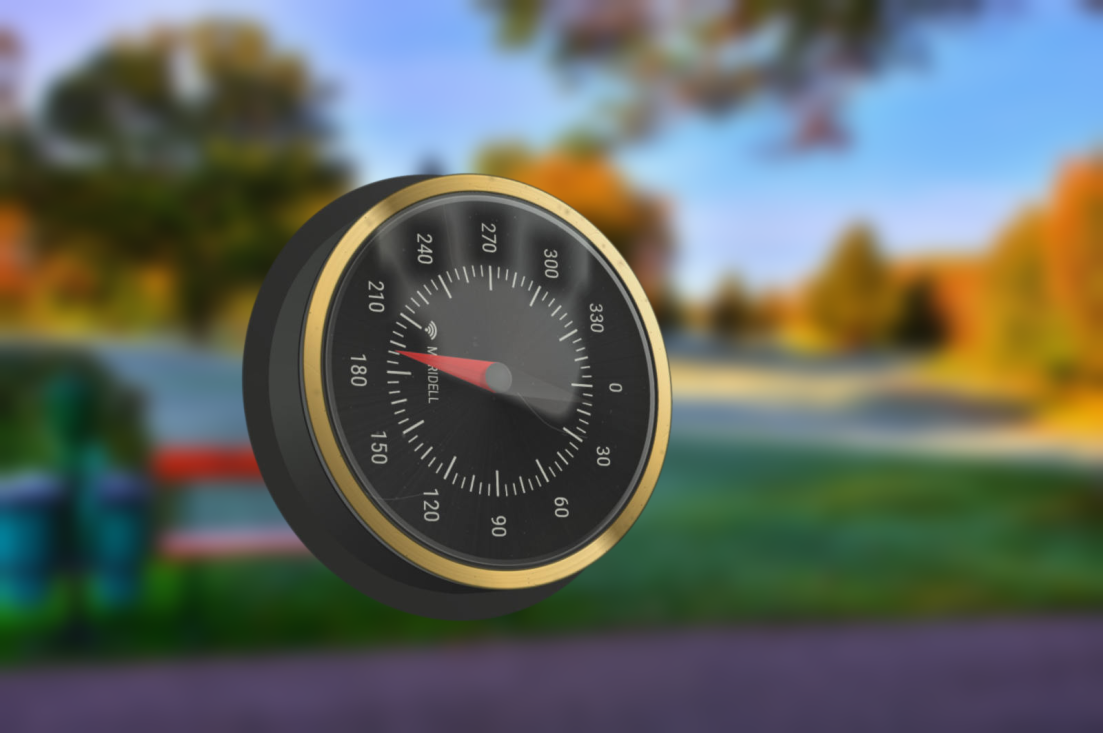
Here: 190°
